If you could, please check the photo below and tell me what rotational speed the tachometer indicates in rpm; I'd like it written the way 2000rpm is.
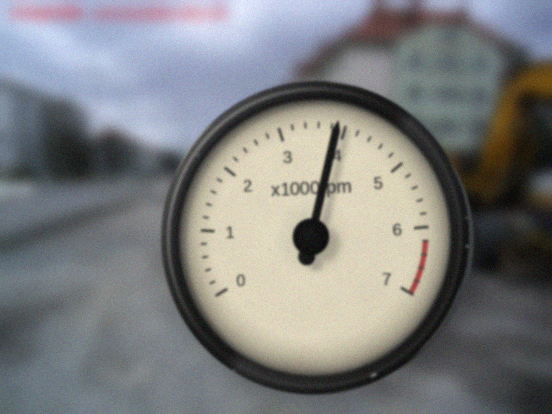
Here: 3900rpm
